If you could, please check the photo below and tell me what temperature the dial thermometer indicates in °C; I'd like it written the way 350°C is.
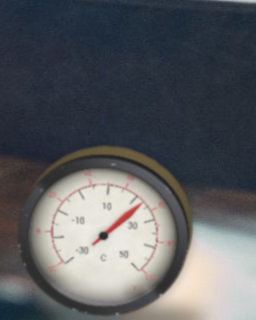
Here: 22.5°C
